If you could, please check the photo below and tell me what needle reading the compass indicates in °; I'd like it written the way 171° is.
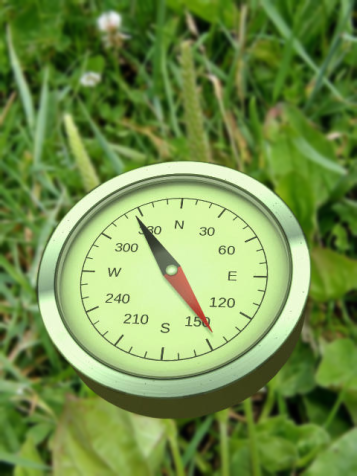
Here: 145°
